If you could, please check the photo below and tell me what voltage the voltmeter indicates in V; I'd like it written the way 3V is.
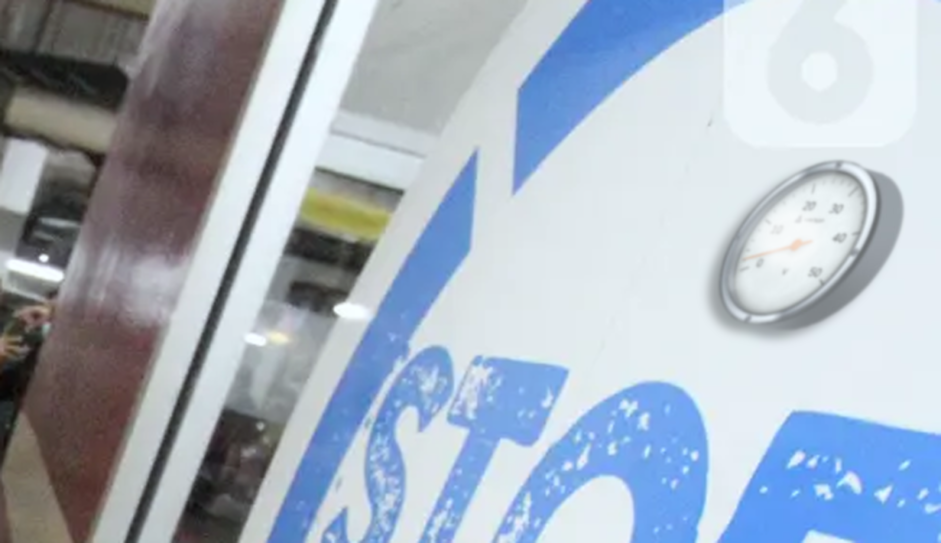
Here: 2V
